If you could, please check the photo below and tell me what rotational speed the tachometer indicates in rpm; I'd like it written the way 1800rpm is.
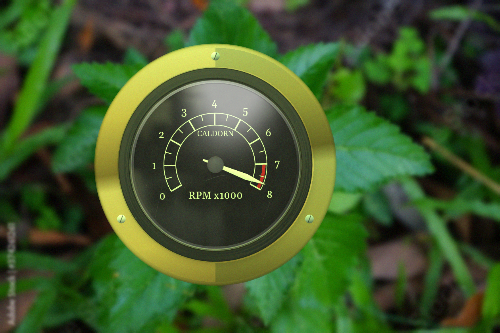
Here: 7750rpm
